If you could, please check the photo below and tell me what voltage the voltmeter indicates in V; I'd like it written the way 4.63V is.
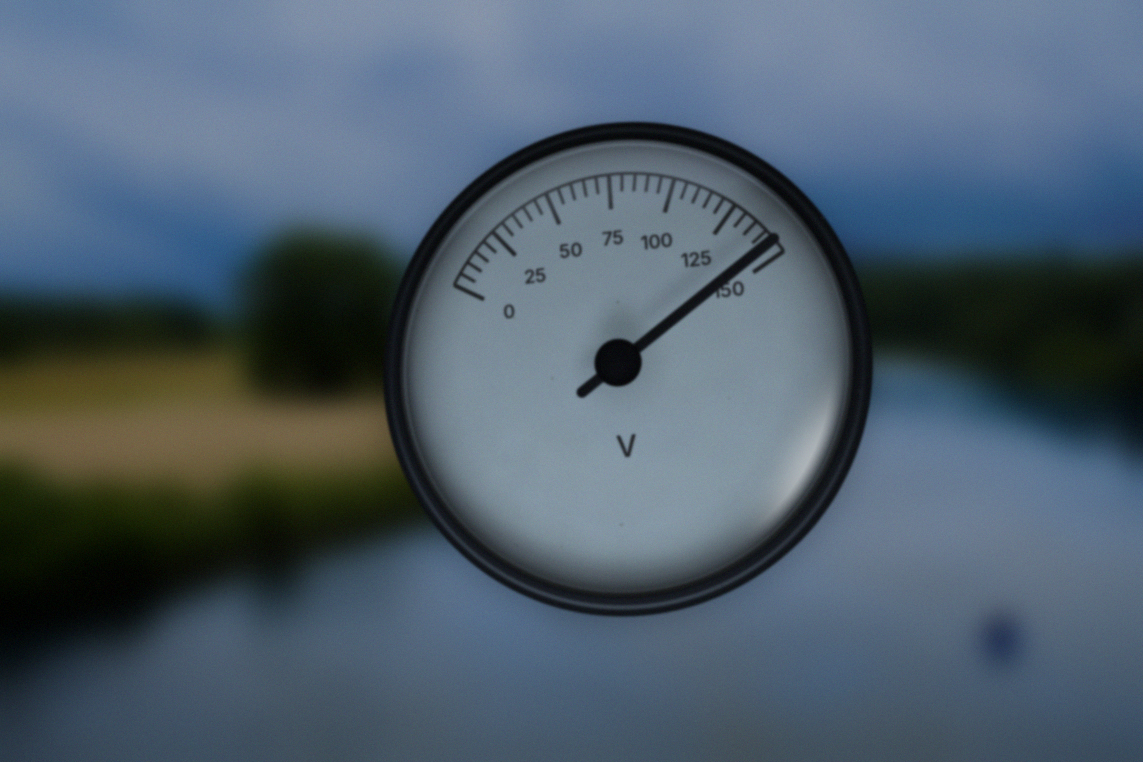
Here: 145V
